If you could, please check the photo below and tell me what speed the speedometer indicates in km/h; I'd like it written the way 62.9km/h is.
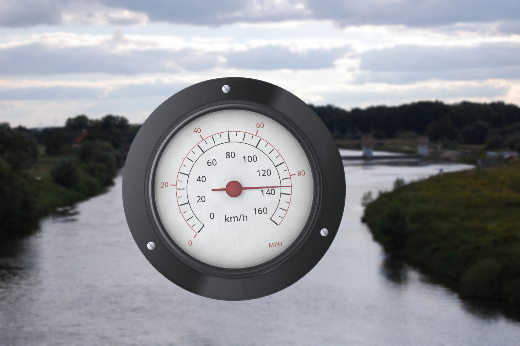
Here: 135km/h
